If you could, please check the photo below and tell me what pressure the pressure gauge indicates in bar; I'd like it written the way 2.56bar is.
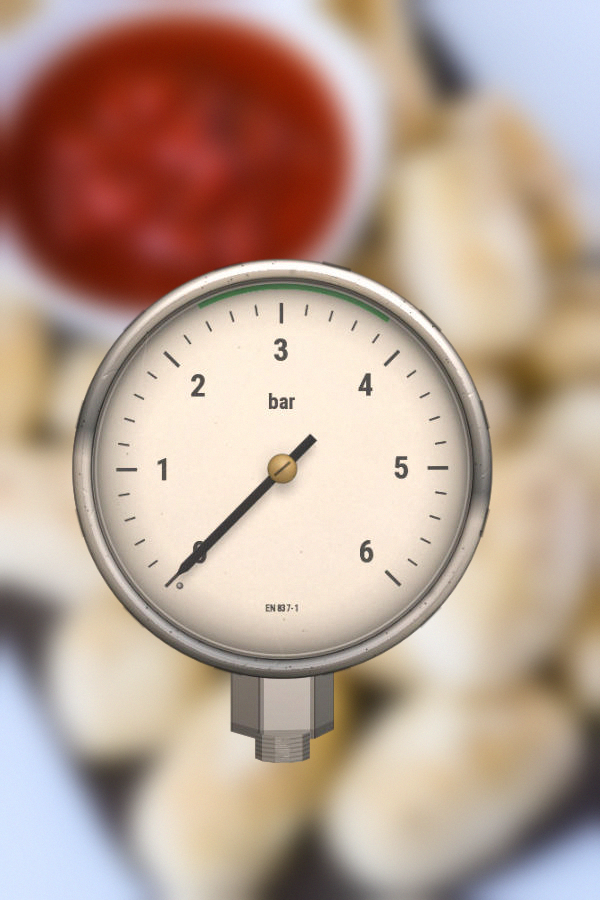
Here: 0bar
